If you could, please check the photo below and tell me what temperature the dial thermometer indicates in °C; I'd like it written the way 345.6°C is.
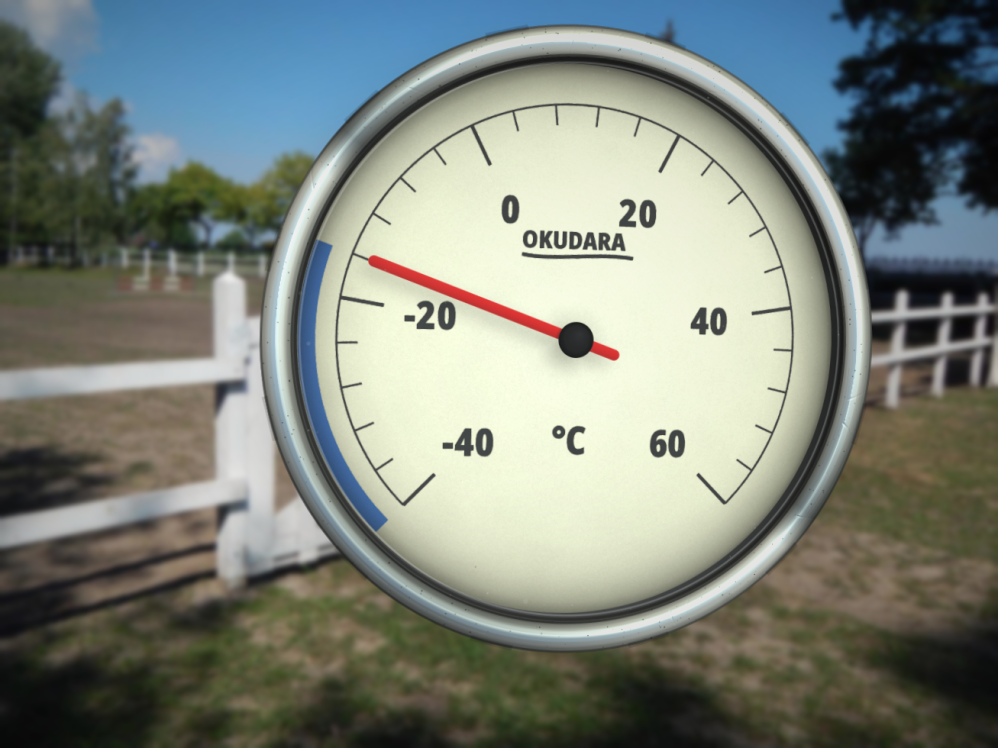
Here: -16°C
